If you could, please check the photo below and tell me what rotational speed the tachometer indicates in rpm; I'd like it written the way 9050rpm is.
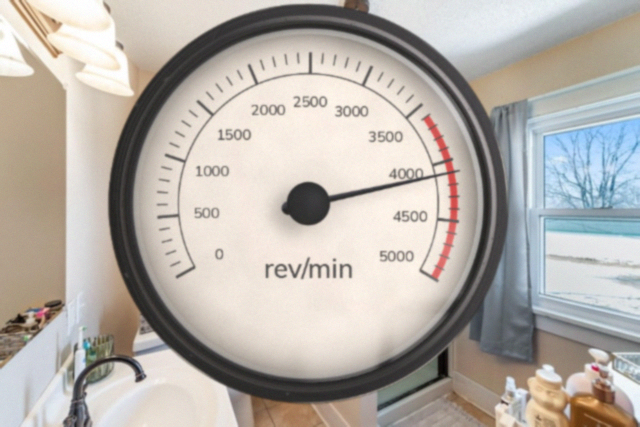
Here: 4100rpm
